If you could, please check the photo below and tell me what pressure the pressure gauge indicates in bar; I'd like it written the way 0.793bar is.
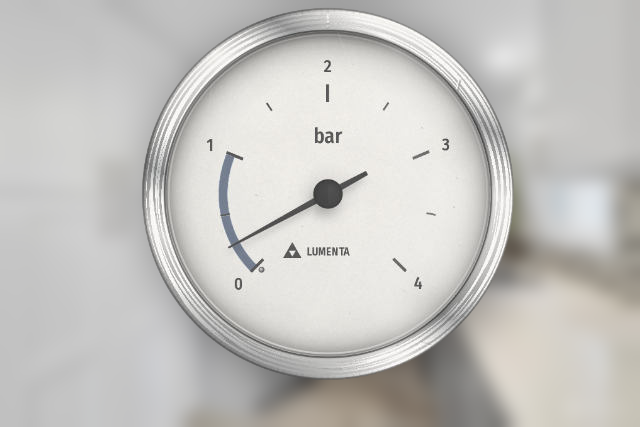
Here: 0.25bar
